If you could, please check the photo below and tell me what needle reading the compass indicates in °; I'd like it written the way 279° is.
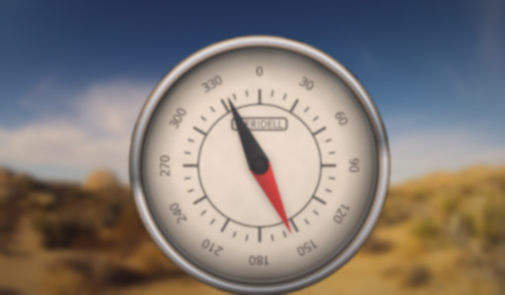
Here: 155°
